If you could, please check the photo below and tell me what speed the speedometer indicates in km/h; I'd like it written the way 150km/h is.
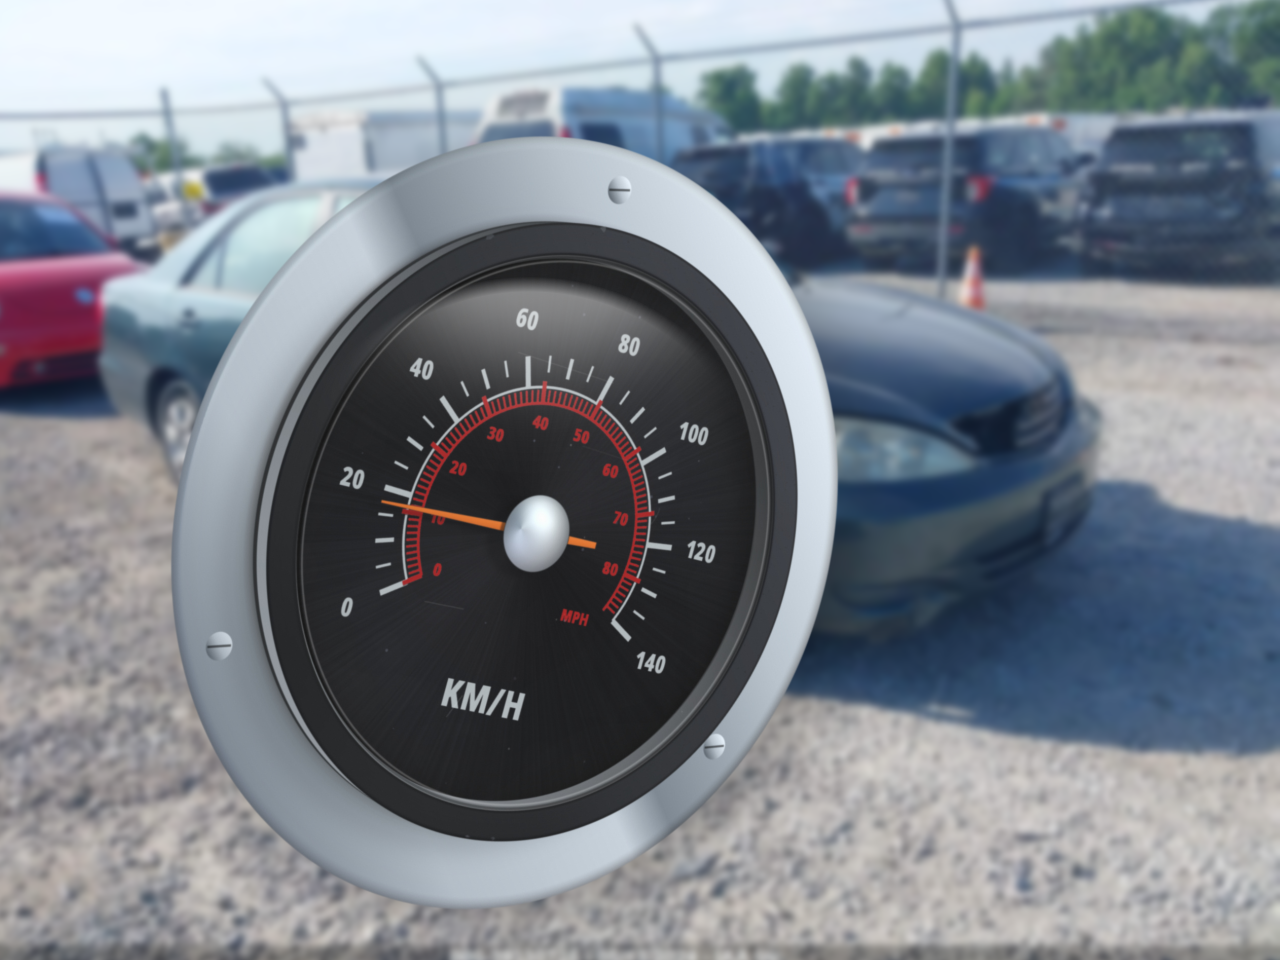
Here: 17.5km/h
